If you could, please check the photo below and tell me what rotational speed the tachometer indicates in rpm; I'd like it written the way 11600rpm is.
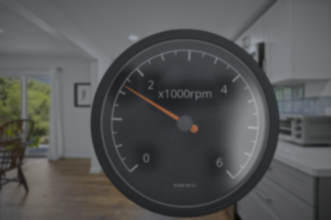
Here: 1625rpm
